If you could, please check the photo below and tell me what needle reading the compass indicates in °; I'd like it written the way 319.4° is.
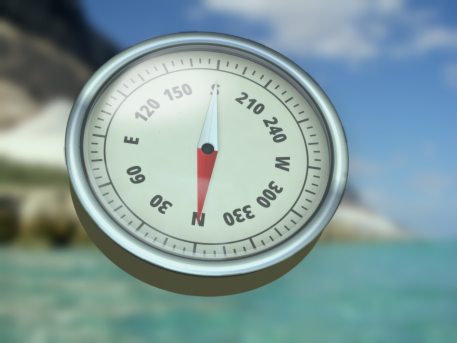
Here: 0°
